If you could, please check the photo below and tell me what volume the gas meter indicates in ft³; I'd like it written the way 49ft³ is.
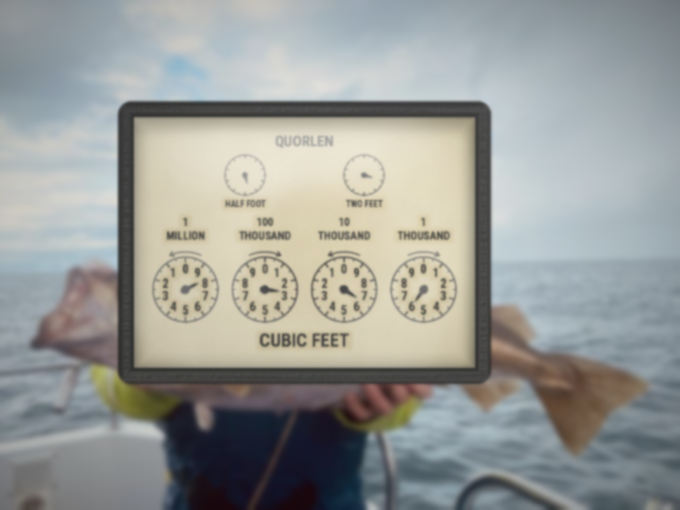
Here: 826600ft³
